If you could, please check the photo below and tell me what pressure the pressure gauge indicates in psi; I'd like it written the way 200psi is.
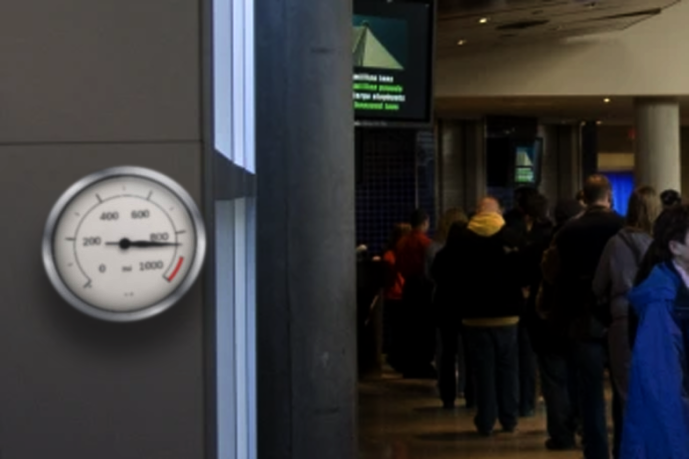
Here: 850psi
